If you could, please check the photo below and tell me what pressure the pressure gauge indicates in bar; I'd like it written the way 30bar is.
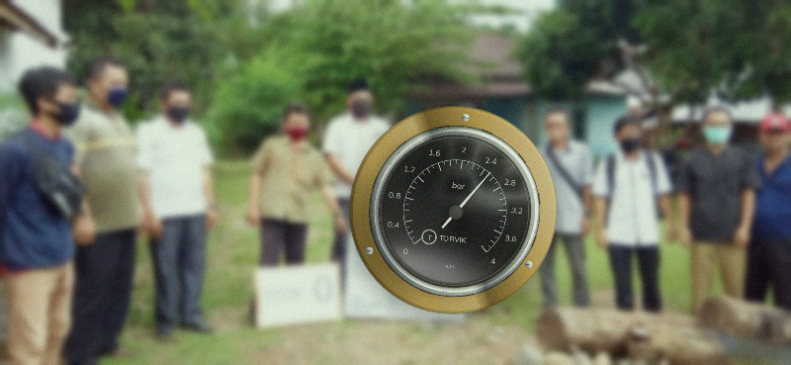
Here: 2.5bar
